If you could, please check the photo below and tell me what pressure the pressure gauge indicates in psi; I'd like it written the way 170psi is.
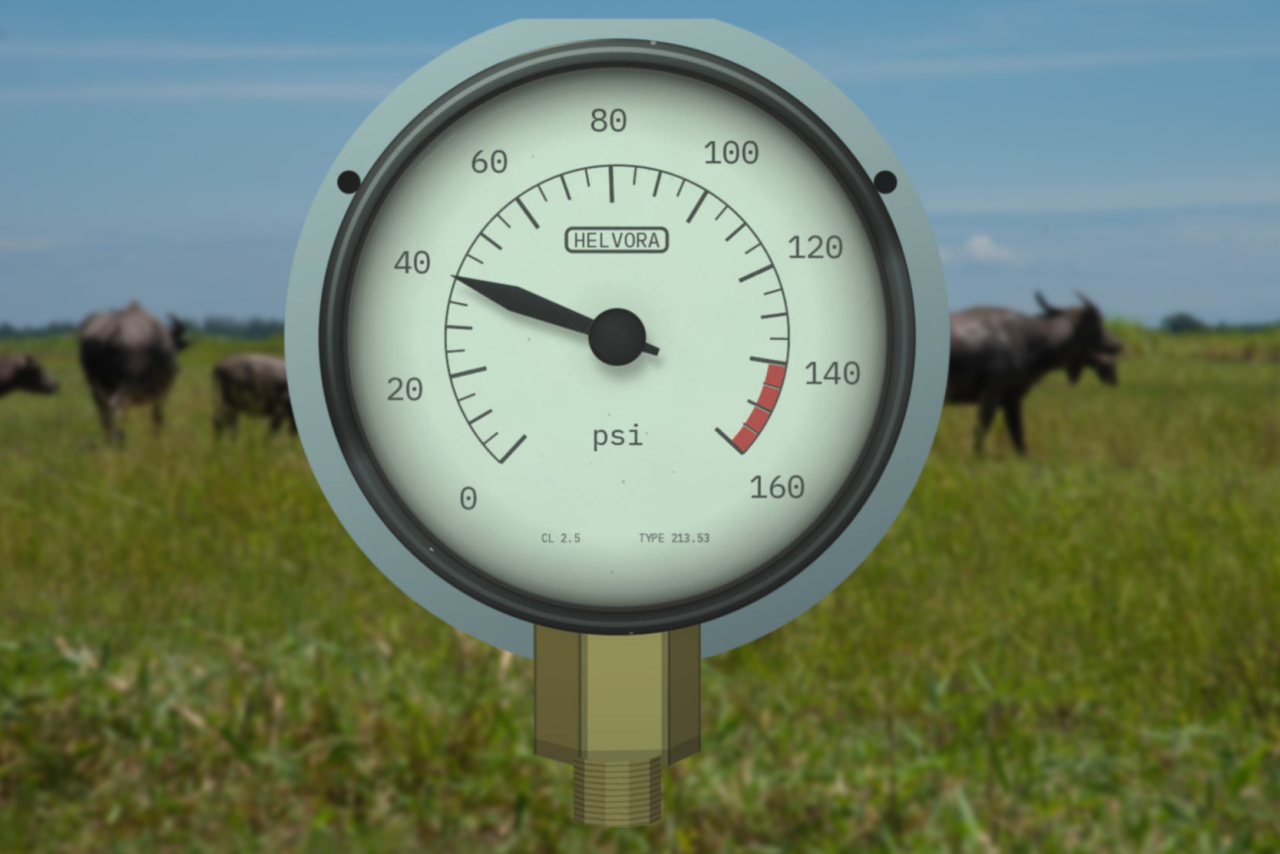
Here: 40psi
